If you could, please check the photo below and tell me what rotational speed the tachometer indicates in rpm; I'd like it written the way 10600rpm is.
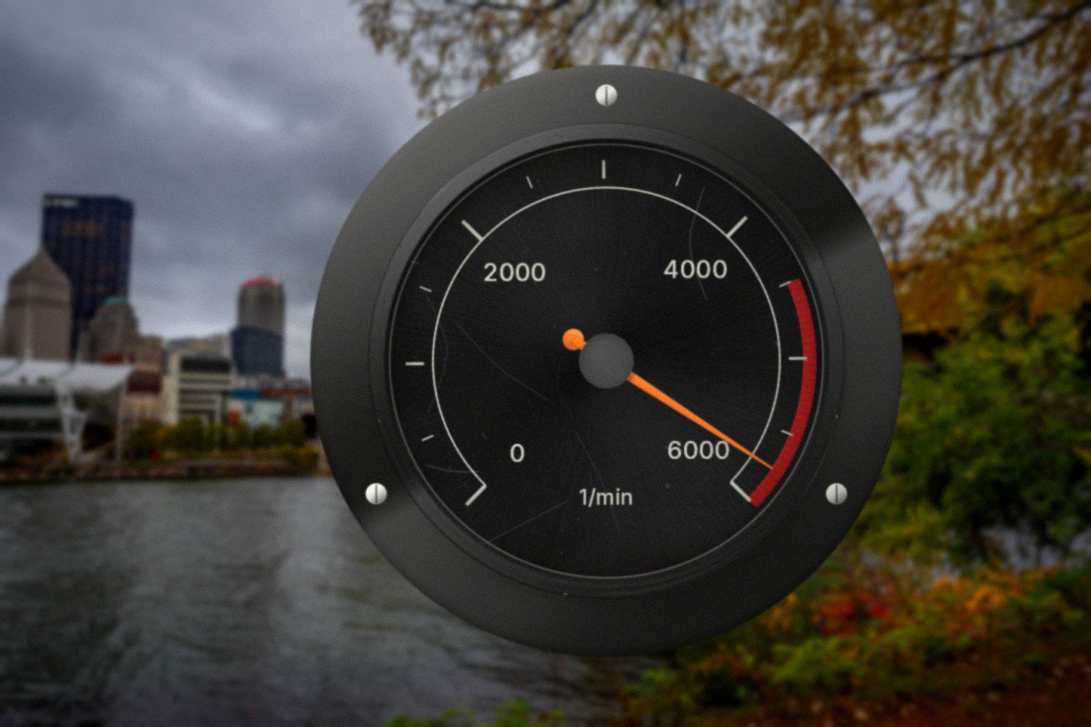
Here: 5750rpm
